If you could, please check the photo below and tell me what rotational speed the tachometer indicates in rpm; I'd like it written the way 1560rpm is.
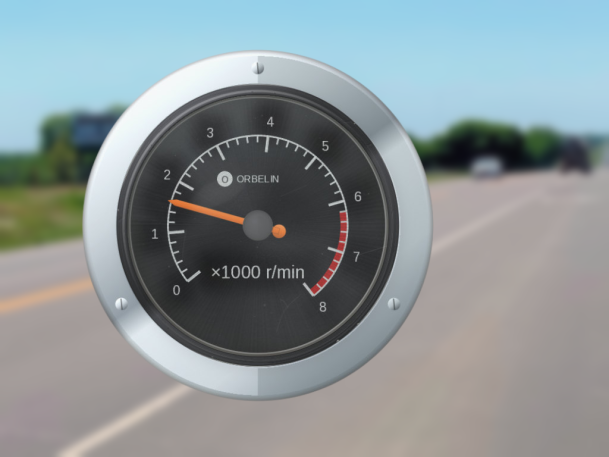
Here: 1600rpm
